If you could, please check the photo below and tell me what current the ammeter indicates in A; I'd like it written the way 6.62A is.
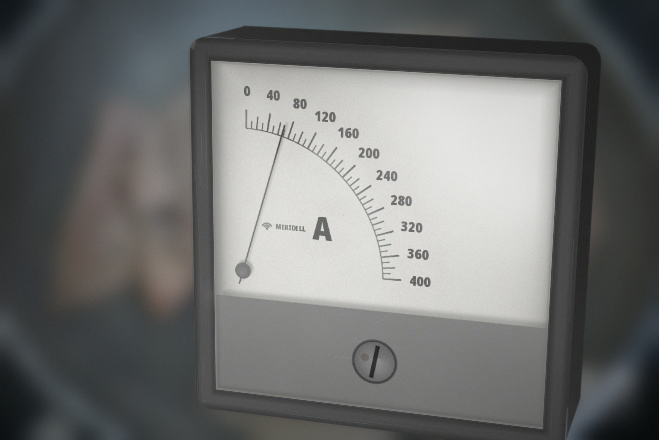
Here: 70A
